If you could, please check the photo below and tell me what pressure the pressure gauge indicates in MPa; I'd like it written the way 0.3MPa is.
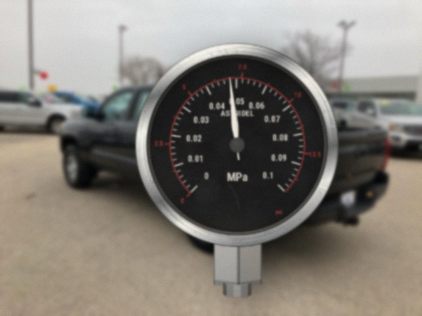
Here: 0.048MPa
